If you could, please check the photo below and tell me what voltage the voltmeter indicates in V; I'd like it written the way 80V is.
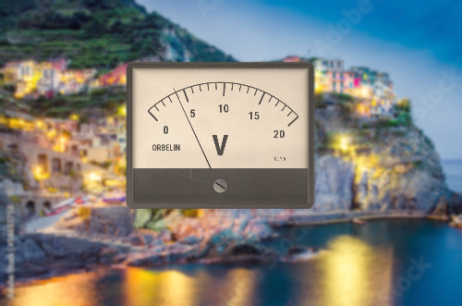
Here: 4V
